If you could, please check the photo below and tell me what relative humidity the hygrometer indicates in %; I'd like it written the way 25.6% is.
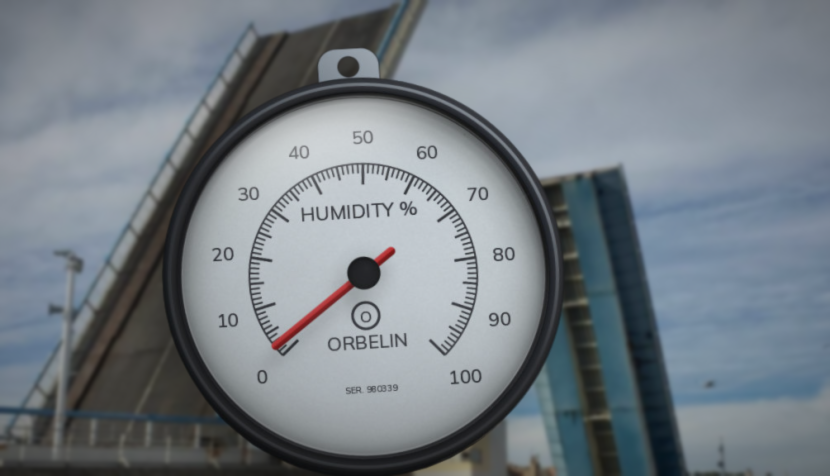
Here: 2%
